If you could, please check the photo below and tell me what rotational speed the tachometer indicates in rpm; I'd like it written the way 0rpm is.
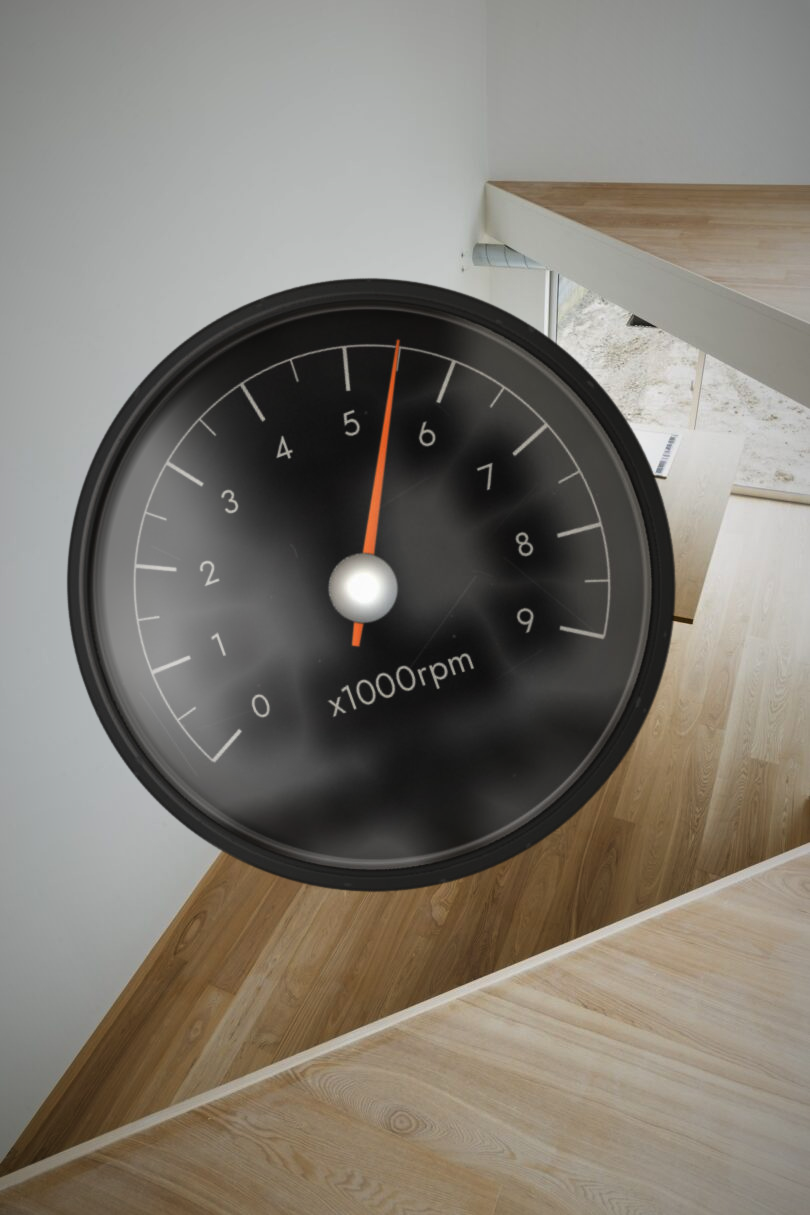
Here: 5500rpm
